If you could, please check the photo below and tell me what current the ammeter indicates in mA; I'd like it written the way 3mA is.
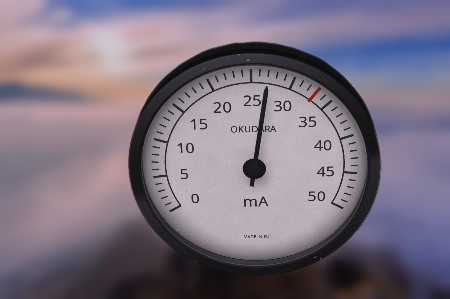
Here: 27mA
